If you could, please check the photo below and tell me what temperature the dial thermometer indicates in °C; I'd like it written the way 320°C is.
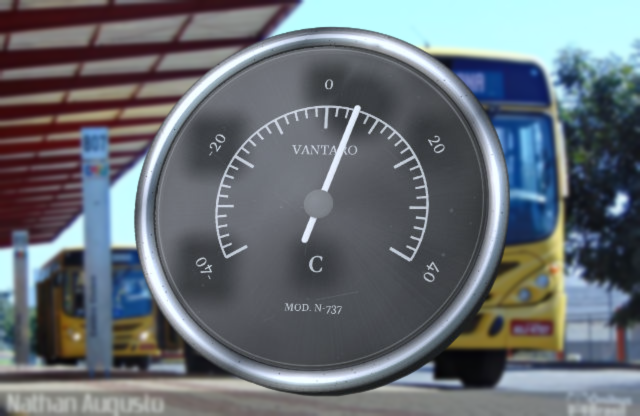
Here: 6°C
